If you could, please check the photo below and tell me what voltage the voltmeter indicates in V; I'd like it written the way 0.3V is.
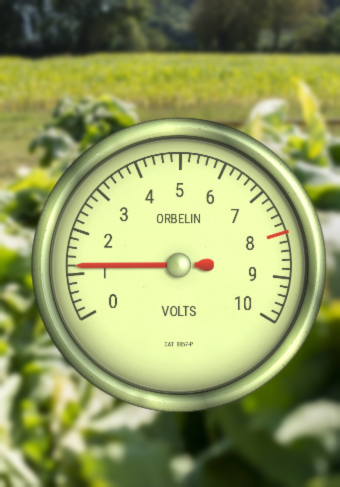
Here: 1.2V
